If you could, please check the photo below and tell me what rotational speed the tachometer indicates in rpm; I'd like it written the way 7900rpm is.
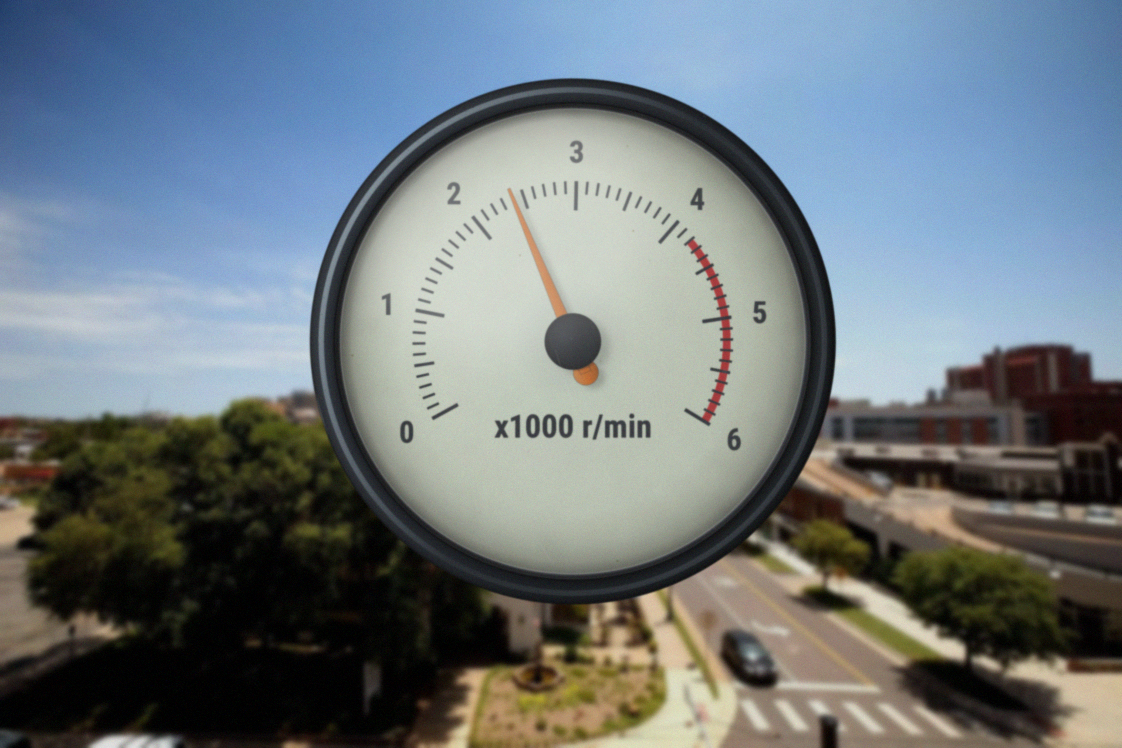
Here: 2400rpm
